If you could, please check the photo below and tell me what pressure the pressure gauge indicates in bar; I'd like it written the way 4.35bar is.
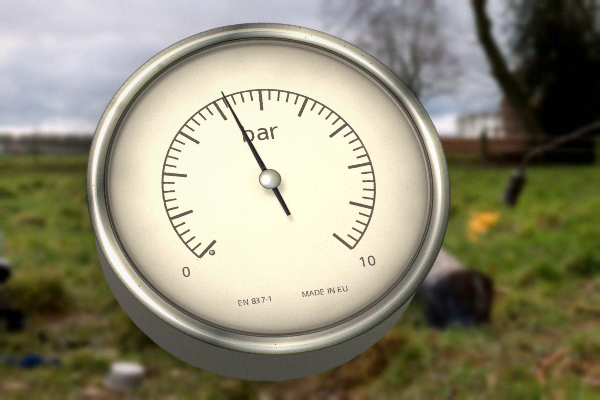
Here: 4.2bar
